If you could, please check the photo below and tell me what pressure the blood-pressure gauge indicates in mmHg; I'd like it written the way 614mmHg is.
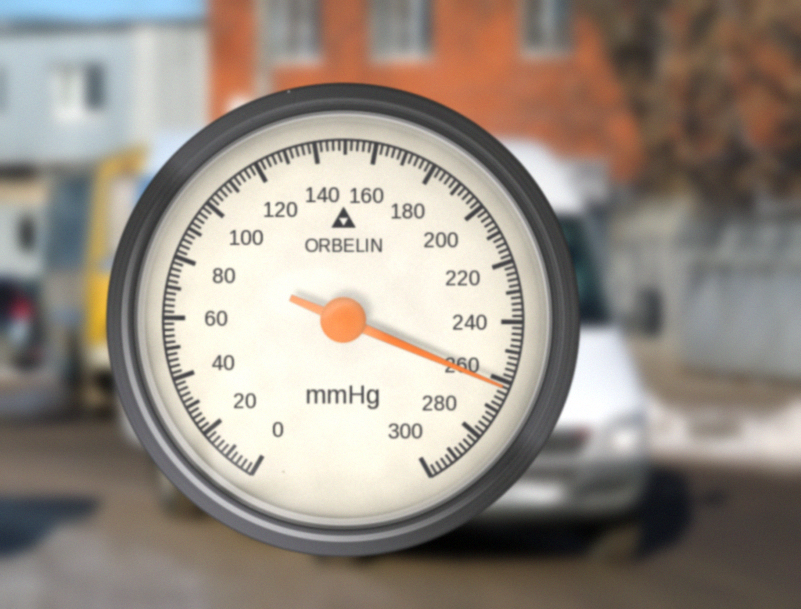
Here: 262mmHg
